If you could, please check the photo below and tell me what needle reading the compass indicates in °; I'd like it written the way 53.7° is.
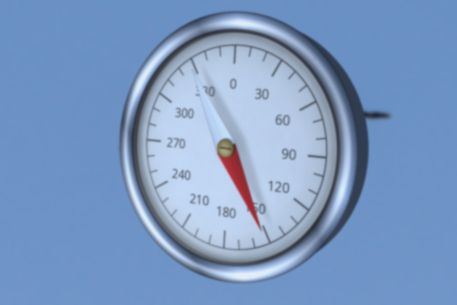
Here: 150°
